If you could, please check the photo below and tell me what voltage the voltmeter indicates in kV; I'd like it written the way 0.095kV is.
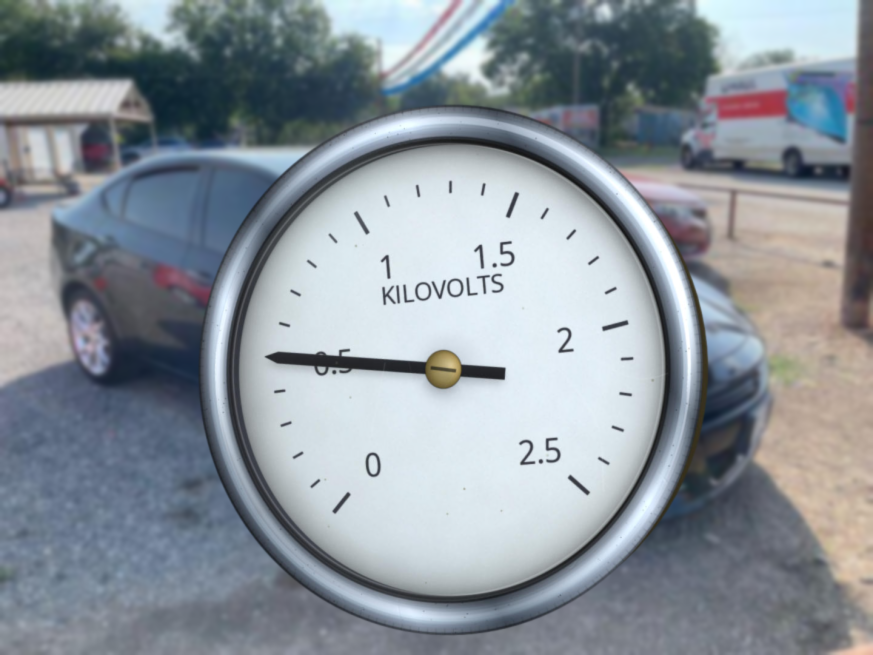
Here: 0.5kV
